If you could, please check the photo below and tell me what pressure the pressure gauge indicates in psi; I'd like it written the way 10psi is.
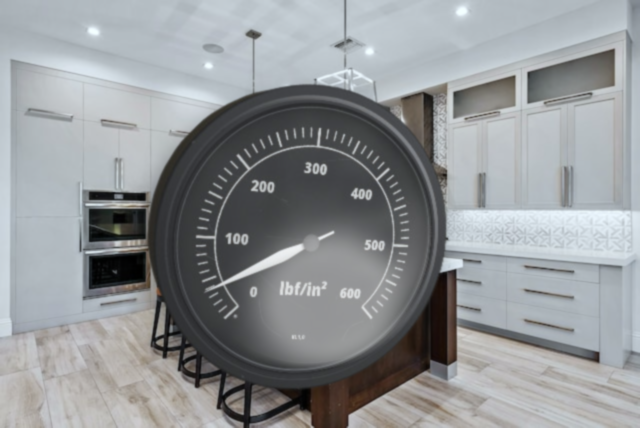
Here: 40psi
